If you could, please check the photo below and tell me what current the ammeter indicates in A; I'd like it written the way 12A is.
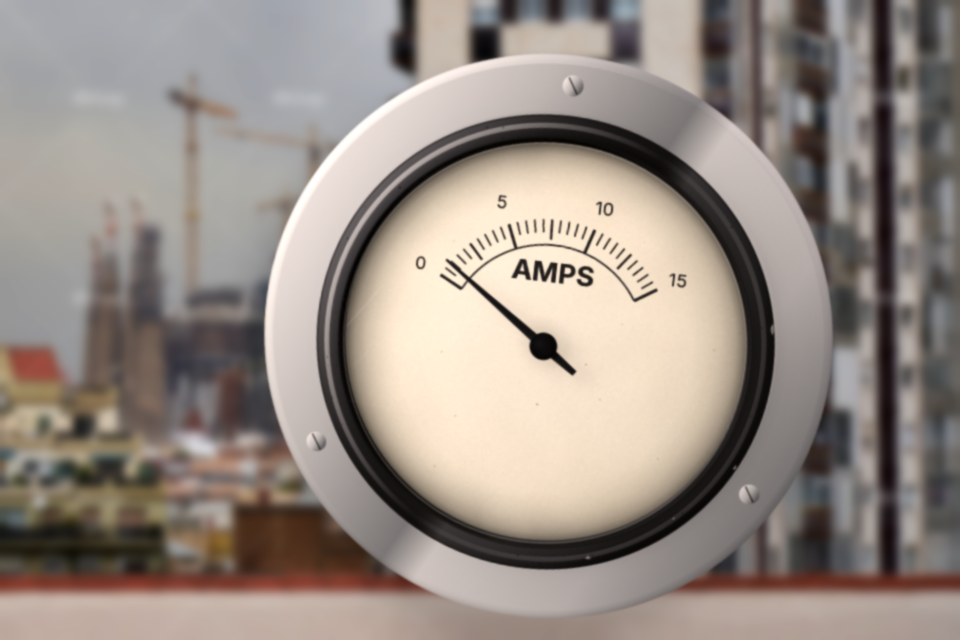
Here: 1A
